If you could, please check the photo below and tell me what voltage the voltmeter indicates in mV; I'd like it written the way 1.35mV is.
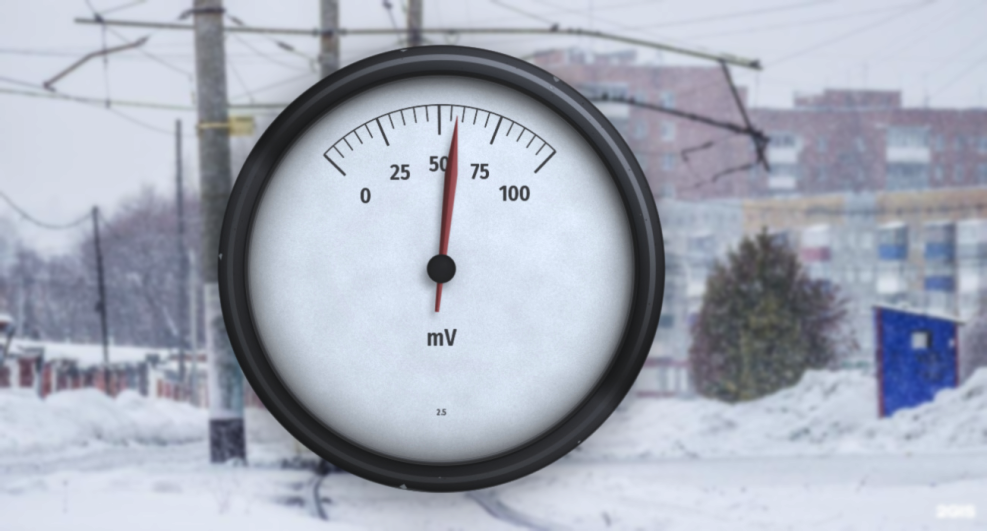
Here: 57.5mV
